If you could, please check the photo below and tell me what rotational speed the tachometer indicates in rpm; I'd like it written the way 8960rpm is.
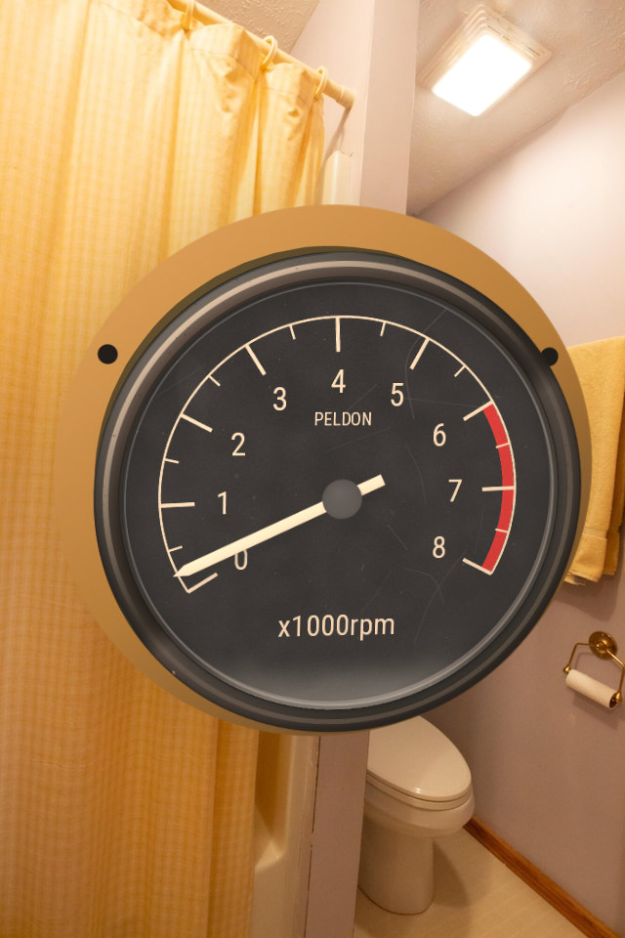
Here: 250rpm
